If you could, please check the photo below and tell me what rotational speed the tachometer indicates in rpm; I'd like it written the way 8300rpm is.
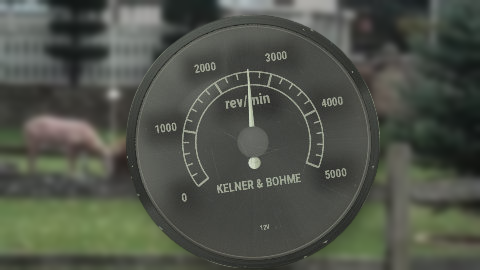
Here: 2600rpm
